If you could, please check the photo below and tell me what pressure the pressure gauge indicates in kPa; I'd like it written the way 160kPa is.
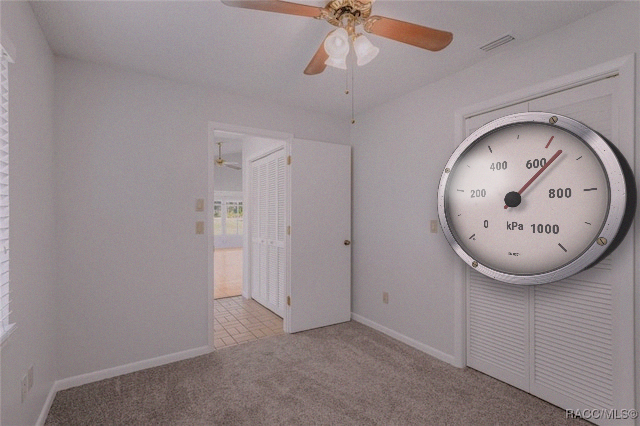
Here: 650kPa
